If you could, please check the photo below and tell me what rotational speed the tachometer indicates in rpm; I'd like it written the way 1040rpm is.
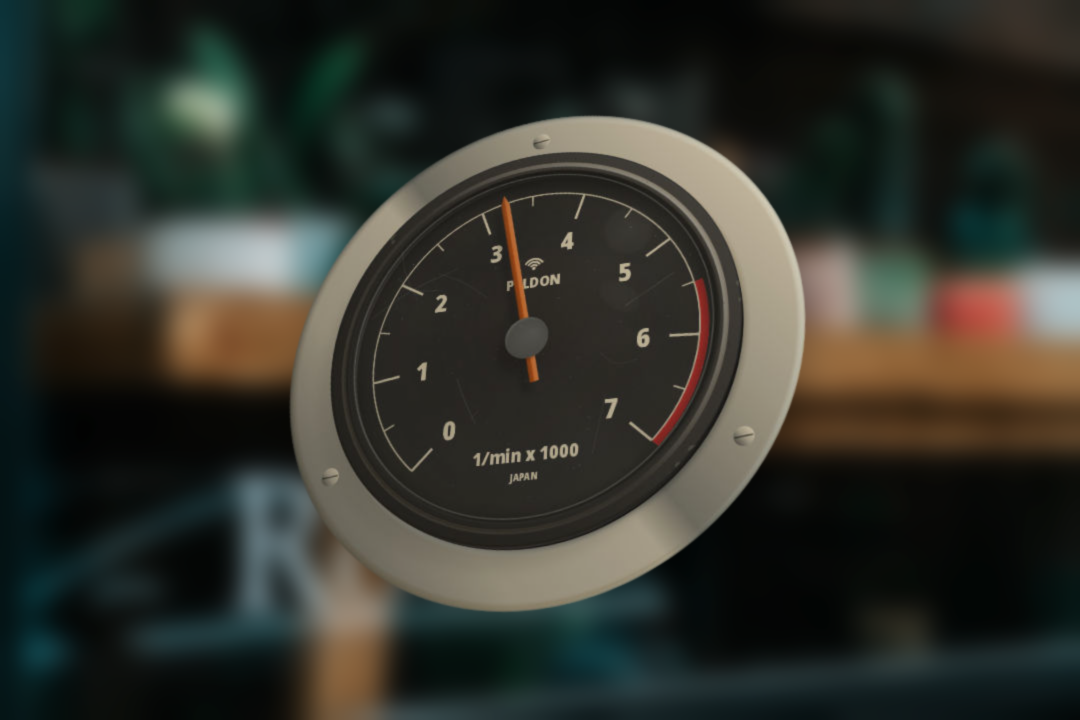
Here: 3250rpm
